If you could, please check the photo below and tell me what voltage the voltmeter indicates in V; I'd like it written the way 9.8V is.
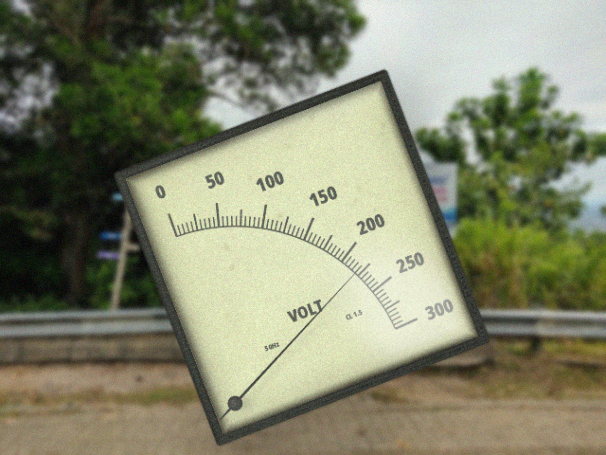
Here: 220V
